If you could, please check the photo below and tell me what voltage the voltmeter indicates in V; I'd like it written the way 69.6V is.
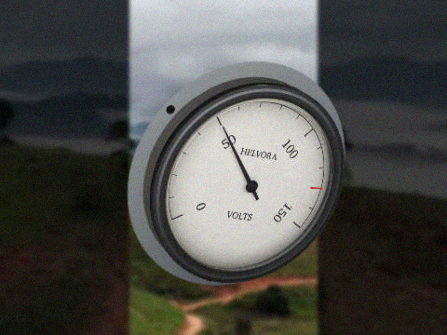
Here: 50V
